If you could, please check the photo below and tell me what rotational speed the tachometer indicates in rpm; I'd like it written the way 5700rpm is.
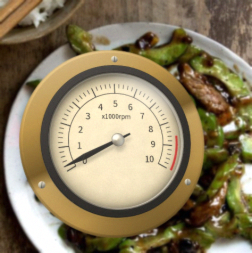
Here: 200rpm
